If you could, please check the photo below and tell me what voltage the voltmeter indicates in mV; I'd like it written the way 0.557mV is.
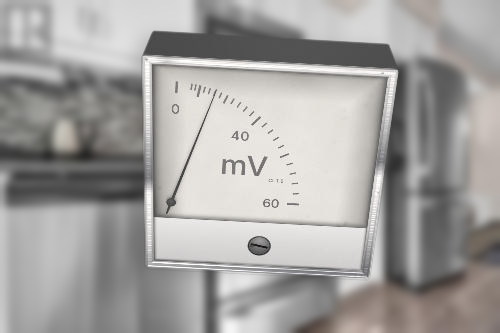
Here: 26mV
